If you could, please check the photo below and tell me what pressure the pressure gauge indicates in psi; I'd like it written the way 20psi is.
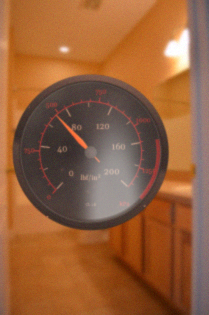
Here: 70psi
